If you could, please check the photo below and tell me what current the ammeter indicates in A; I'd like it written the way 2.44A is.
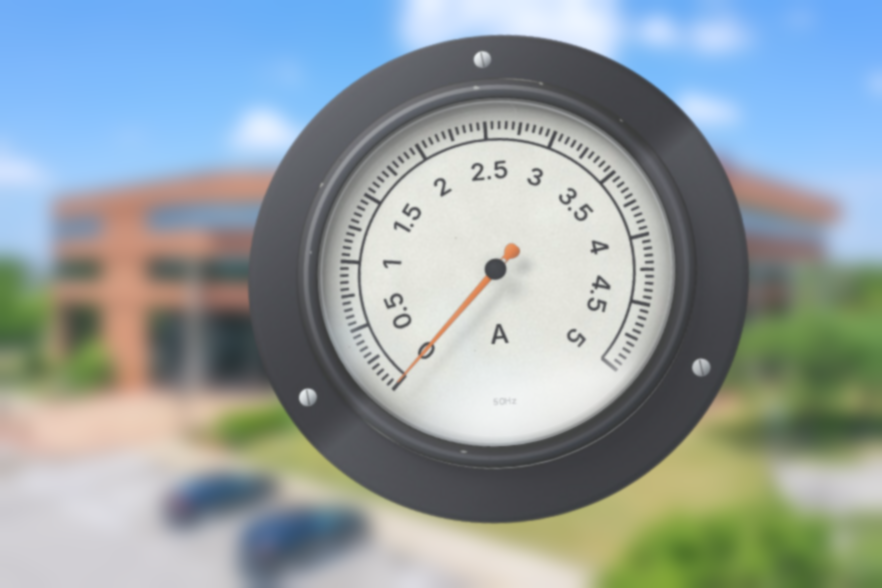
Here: 0A
